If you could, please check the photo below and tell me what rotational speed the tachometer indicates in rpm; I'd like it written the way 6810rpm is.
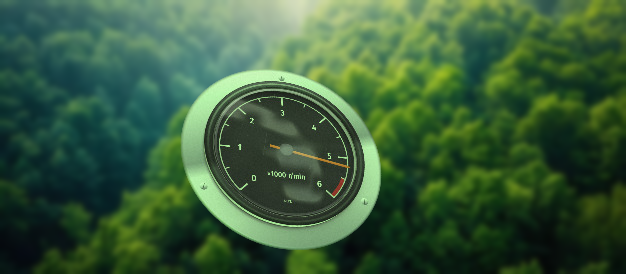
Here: 5250rpm
